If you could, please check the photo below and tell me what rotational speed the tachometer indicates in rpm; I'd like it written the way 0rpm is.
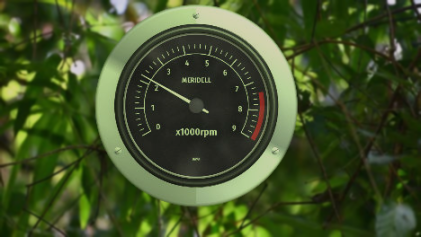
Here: 2200rpm
